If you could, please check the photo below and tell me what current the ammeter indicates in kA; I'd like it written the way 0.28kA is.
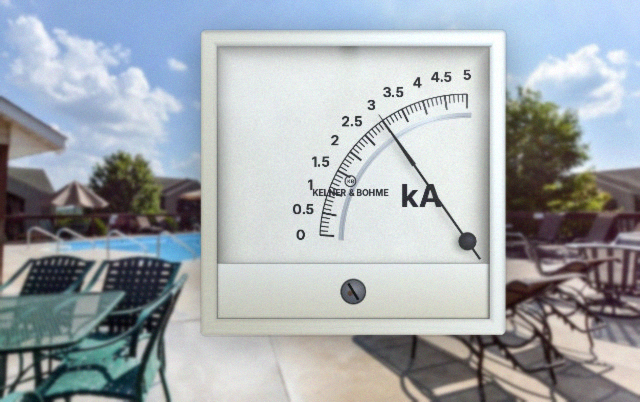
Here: 3kA
